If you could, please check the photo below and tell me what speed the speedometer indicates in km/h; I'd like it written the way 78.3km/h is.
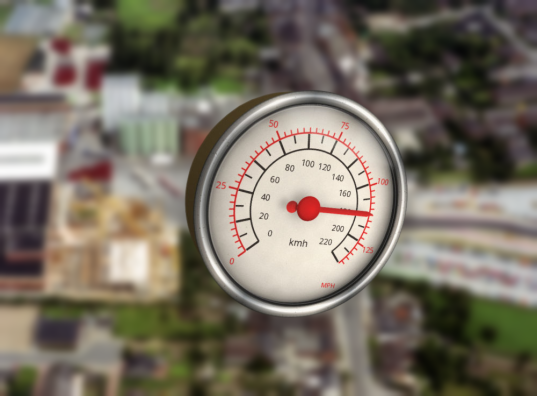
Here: 180km/h
